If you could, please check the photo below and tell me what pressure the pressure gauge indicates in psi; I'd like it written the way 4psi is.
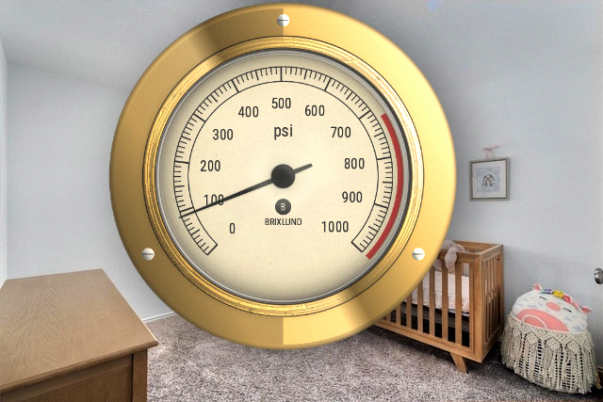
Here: 90psi
